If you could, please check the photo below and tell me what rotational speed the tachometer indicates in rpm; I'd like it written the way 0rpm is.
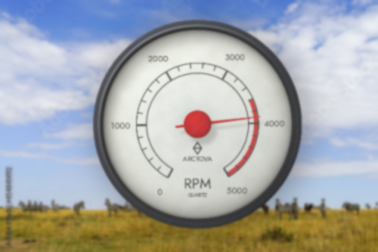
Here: 3900rpm
